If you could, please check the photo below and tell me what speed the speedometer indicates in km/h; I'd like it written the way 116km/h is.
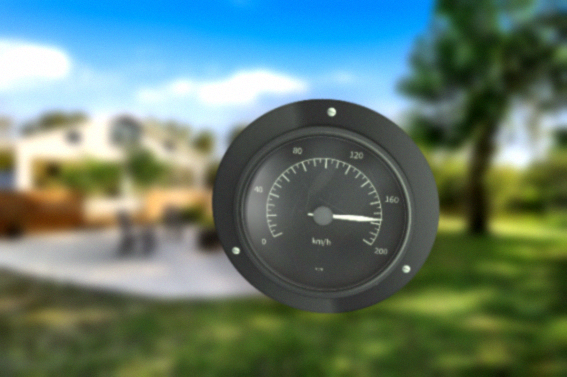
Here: 175km/h
